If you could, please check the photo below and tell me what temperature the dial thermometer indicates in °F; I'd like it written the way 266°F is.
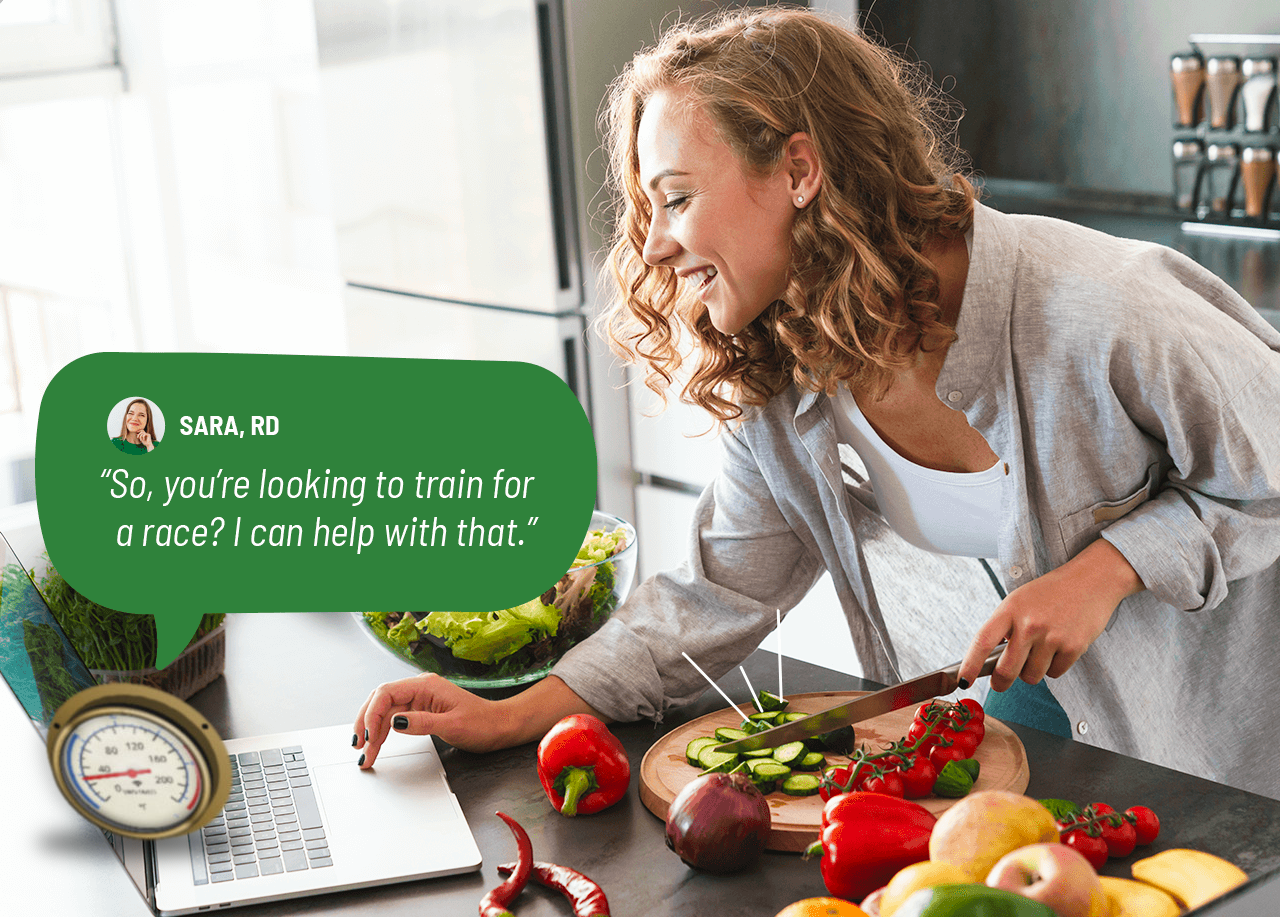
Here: 30°F
